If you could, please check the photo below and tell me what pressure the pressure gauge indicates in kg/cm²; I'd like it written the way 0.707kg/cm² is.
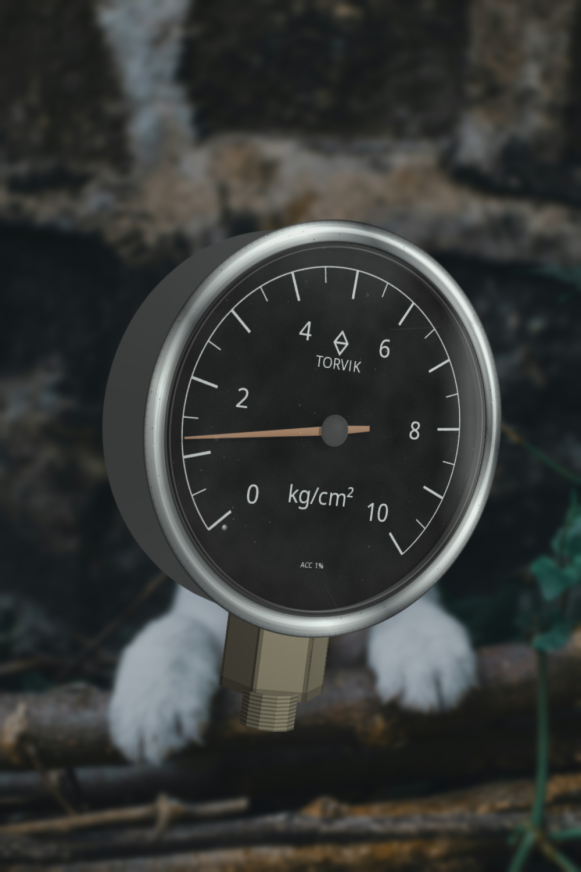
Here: 1.25kg/cm²
